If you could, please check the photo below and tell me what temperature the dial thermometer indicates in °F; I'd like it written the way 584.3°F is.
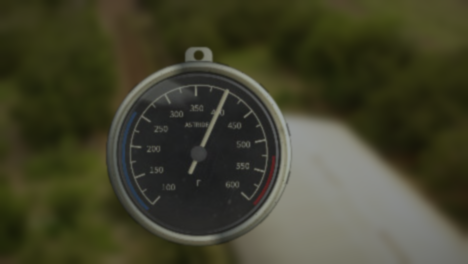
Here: 400°F
